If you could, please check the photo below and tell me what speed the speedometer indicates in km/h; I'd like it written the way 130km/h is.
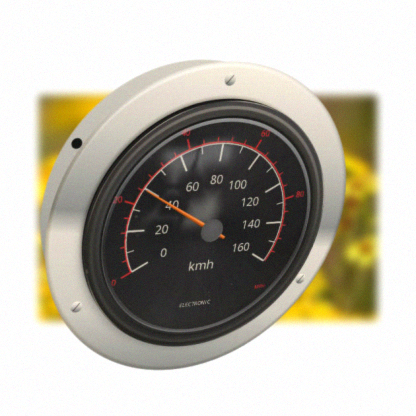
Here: 40km/h
